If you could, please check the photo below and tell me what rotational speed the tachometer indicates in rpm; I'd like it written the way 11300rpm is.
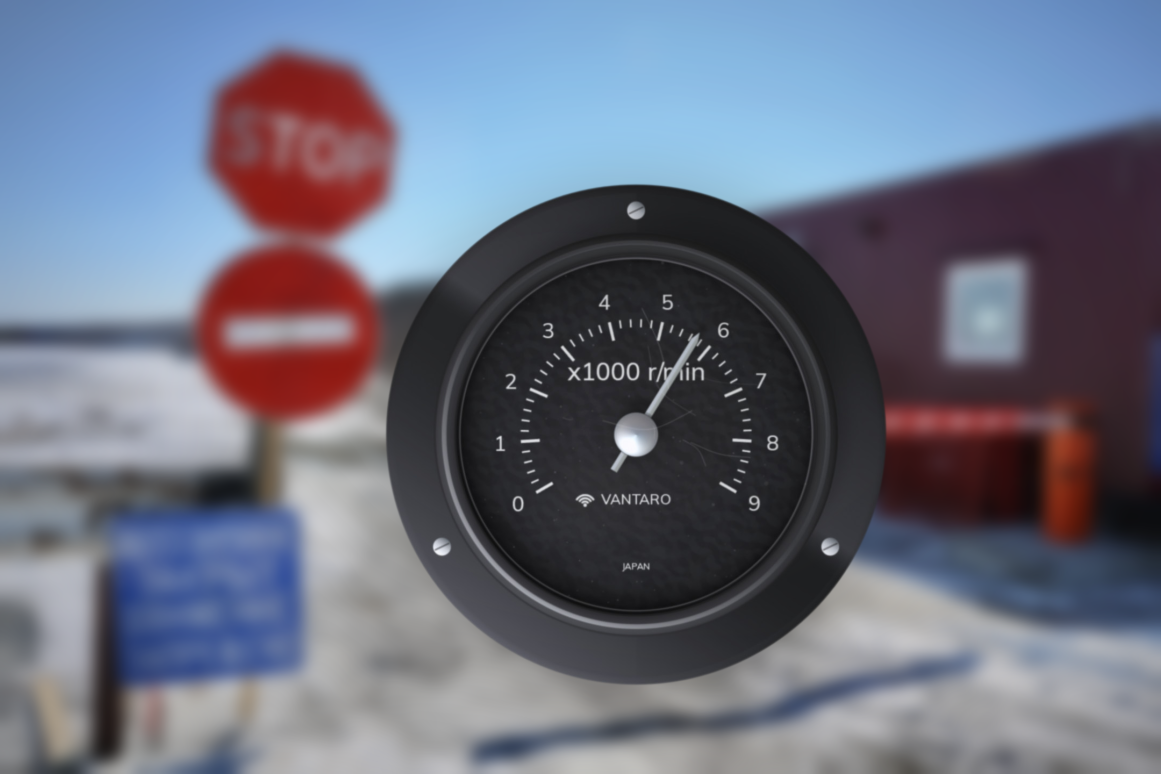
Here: 5700rpm
